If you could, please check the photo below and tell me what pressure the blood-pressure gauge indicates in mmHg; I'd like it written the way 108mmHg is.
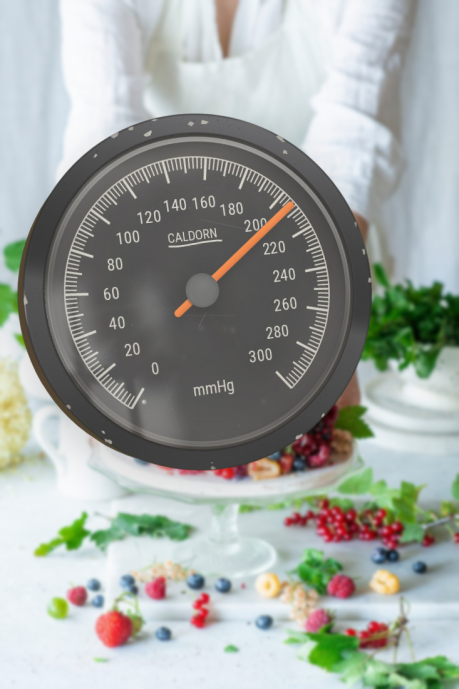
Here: 206mmHg
